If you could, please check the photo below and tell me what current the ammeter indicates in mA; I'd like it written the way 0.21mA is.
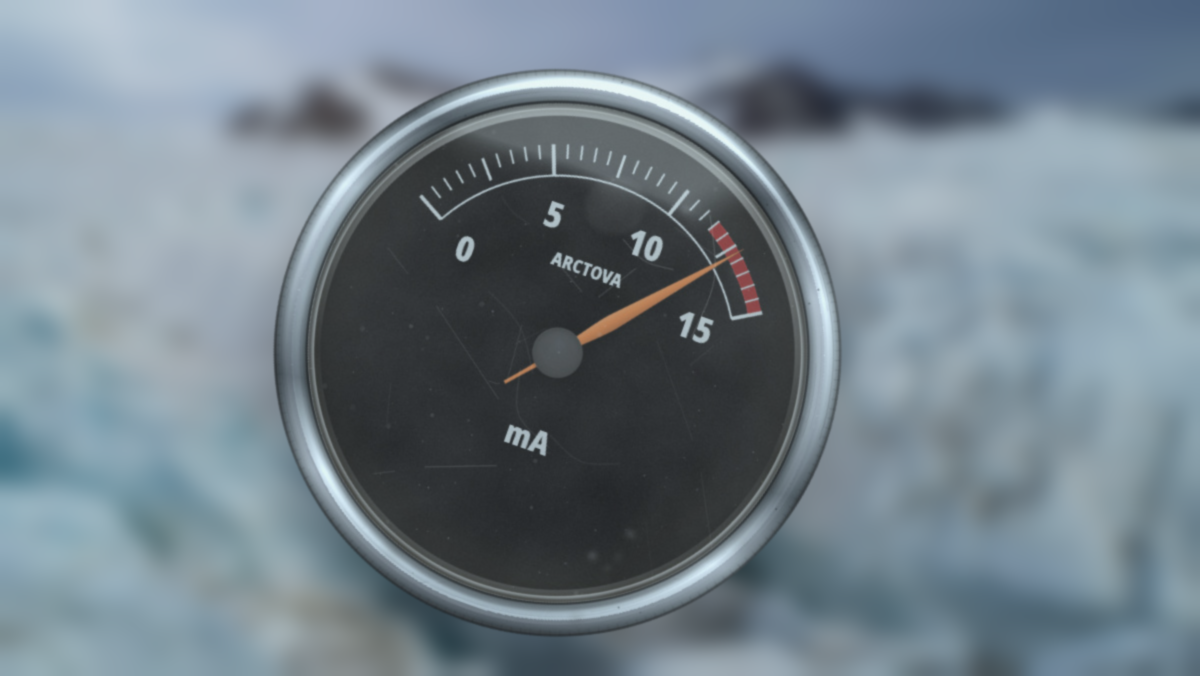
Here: 12.75mA
